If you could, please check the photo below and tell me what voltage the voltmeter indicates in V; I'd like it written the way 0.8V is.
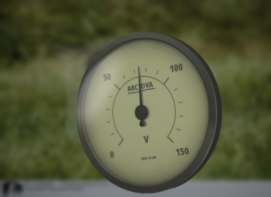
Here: 75V
